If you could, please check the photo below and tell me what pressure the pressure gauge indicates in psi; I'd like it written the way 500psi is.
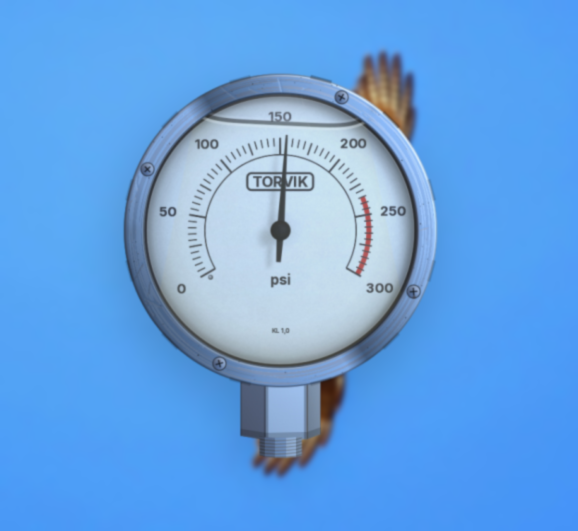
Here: 155psi
